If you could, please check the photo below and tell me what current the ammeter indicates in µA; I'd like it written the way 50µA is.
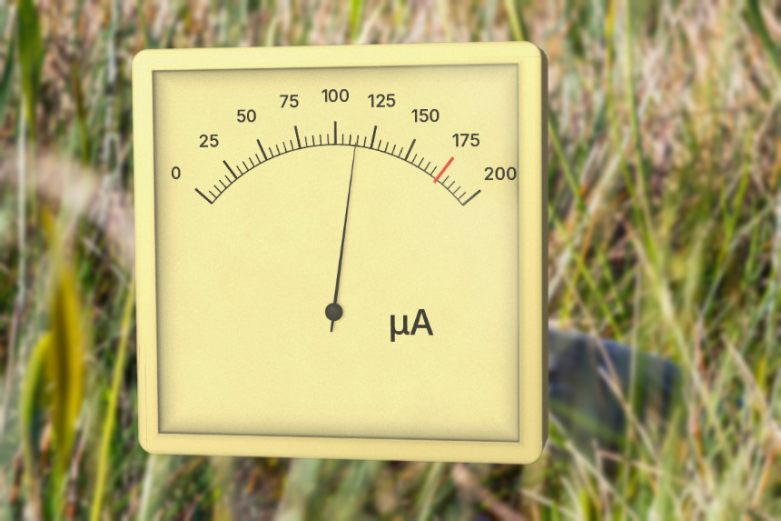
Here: 115µA
